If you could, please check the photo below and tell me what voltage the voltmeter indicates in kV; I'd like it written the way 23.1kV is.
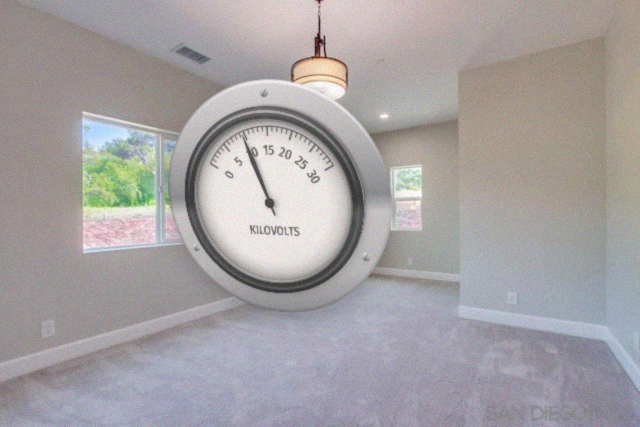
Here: 10kV
